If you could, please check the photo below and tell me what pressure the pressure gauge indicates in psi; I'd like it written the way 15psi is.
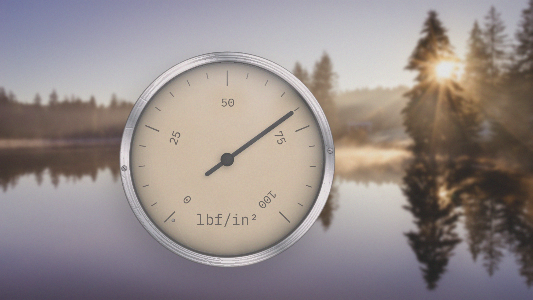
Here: 70psi
